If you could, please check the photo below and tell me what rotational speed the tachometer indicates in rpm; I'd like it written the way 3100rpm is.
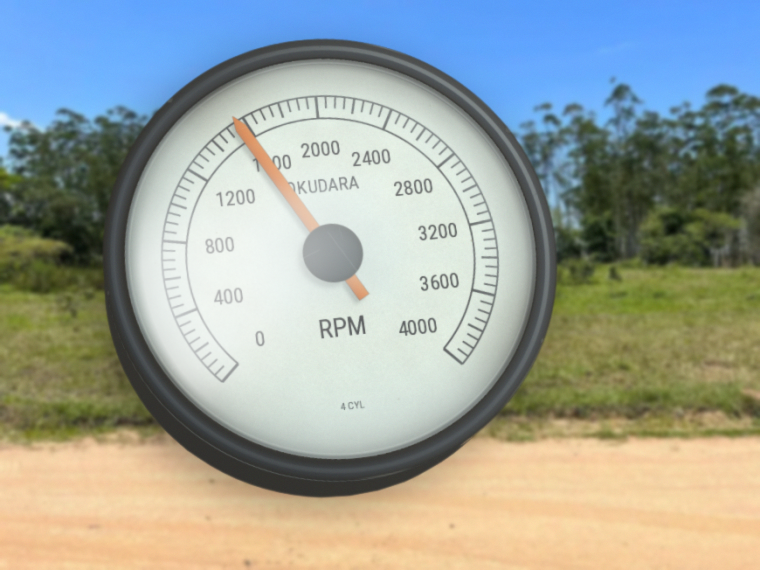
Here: 1550rpm
